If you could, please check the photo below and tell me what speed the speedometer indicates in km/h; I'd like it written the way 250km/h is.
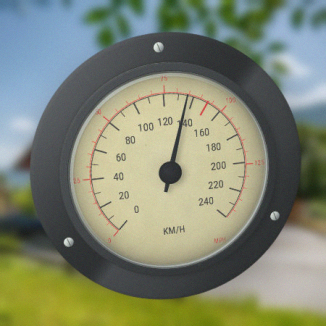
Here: 135km/h
